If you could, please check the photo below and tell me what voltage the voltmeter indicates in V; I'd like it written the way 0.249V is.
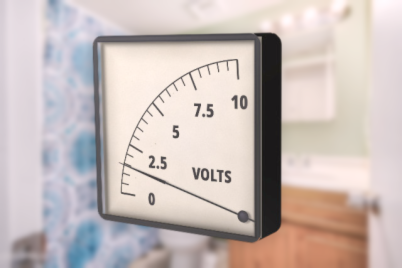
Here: 1.5V
